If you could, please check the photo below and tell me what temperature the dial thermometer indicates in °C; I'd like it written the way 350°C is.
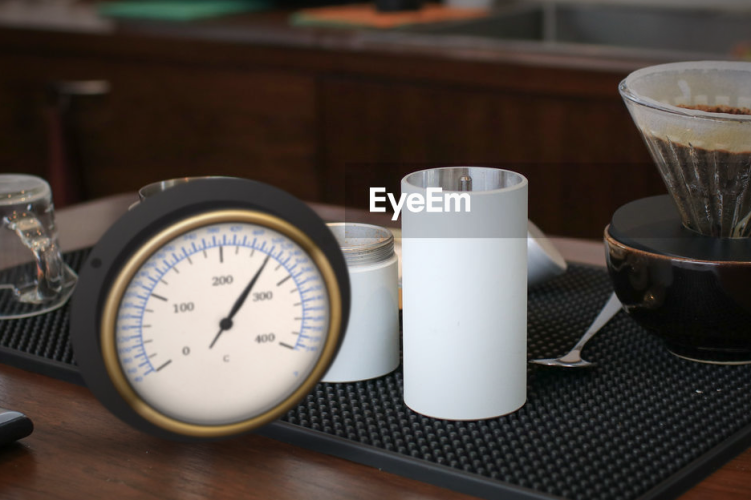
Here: 260°C
